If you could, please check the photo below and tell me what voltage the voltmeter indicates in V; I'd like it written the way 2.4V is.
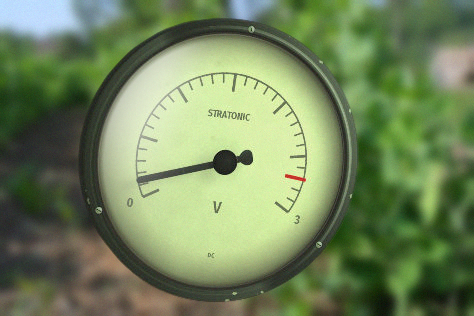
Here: 0.15V
